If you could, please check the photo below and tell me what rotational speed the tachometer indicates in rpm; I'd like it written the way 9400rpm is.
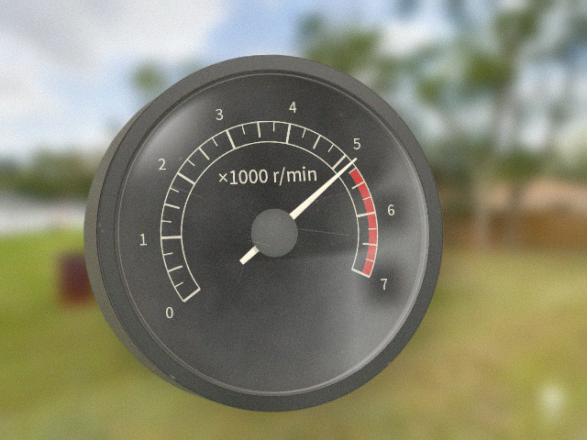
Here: 5125rpm
